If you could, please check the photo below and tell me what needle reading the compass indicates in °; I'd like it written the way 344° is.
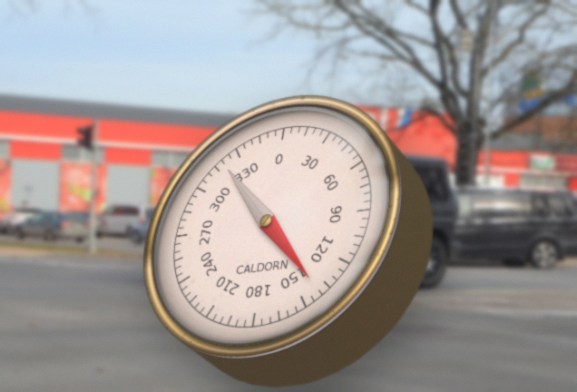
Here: 140°
